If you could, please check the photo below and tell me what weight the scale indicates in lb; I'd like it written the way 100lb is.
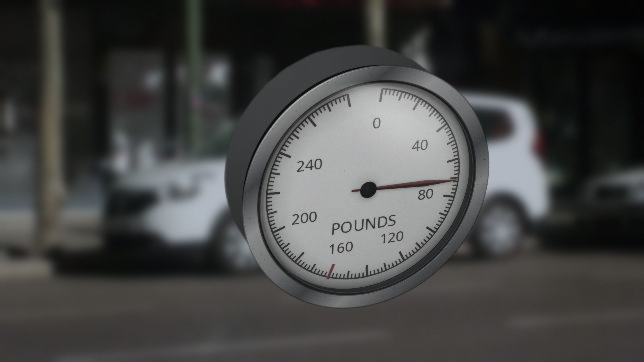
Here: 70lb
